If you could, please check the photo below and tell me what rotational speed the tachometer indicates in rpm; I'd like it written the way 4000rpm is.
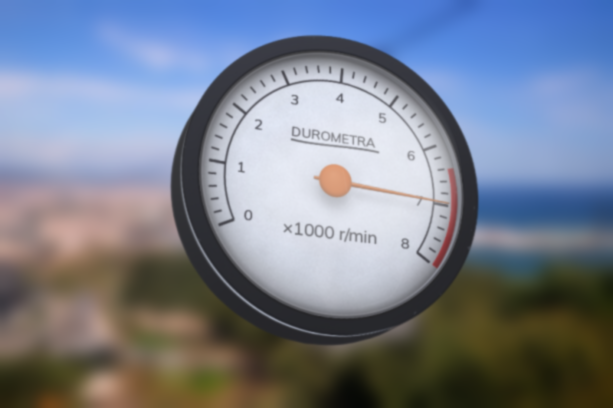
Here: 7000rpm
